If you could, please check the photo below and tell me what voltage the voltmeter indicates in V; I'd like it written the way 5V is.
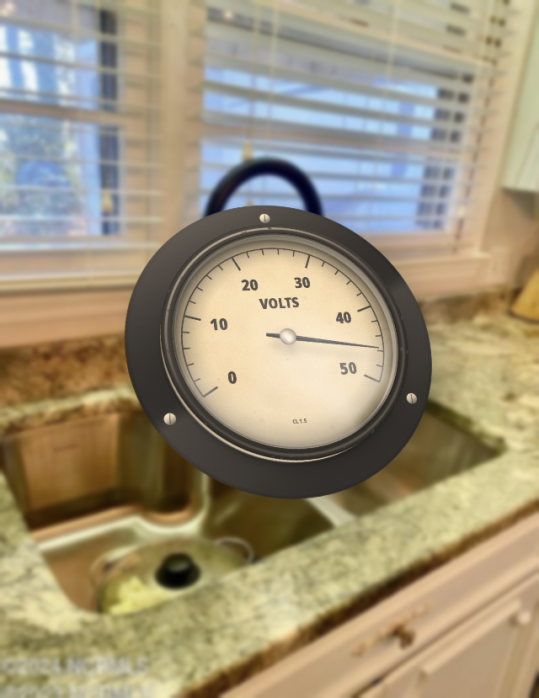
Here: 46V
